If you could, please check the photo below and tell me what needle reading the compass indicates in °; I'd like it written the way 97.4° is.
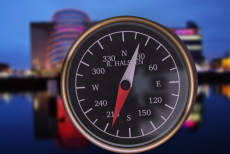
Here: 202.5°
